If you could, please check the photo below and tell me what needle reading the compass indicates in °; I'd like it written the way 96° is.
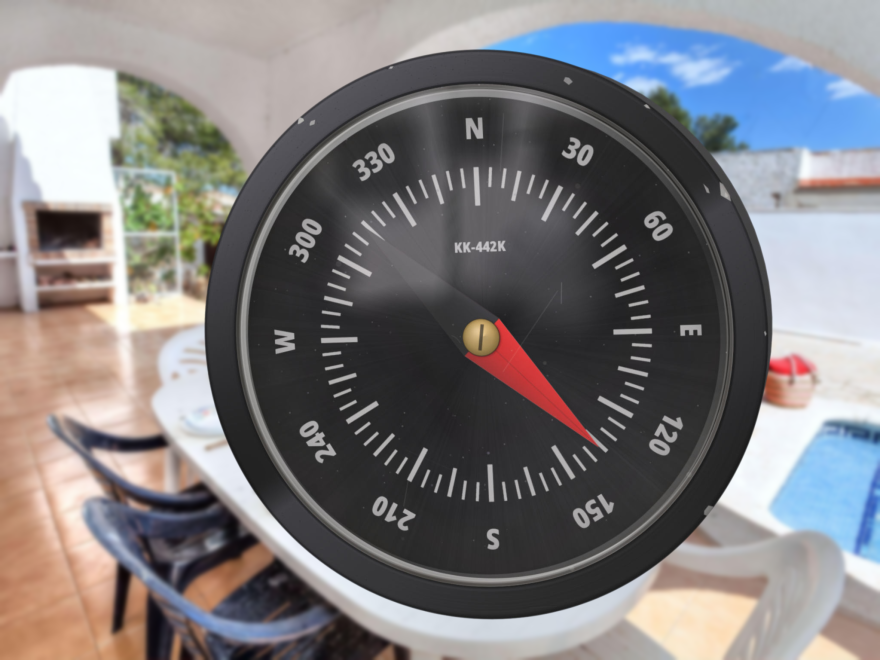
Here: 135°
